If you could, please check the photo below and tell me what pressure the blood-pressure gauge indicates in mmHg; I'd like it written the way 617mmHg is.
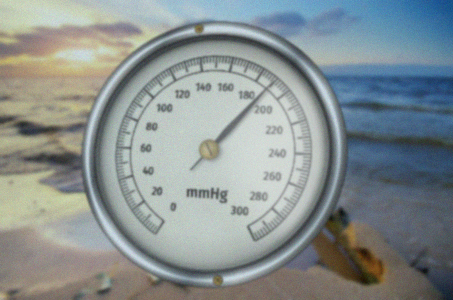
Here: 190mmHg
